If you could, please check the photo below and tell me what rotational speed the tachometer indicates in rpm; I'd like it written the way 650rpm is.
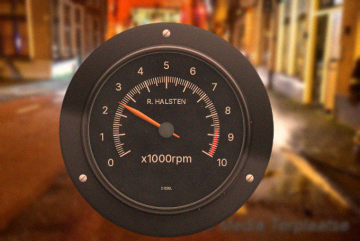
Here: 2500rpm
